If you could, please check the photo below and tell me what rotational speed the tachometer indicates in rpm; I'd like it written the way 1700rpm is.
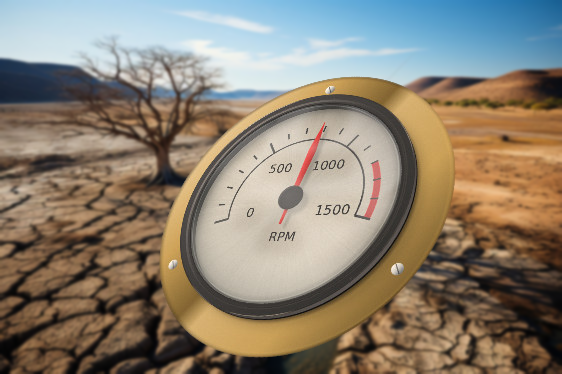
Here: 800rpm
